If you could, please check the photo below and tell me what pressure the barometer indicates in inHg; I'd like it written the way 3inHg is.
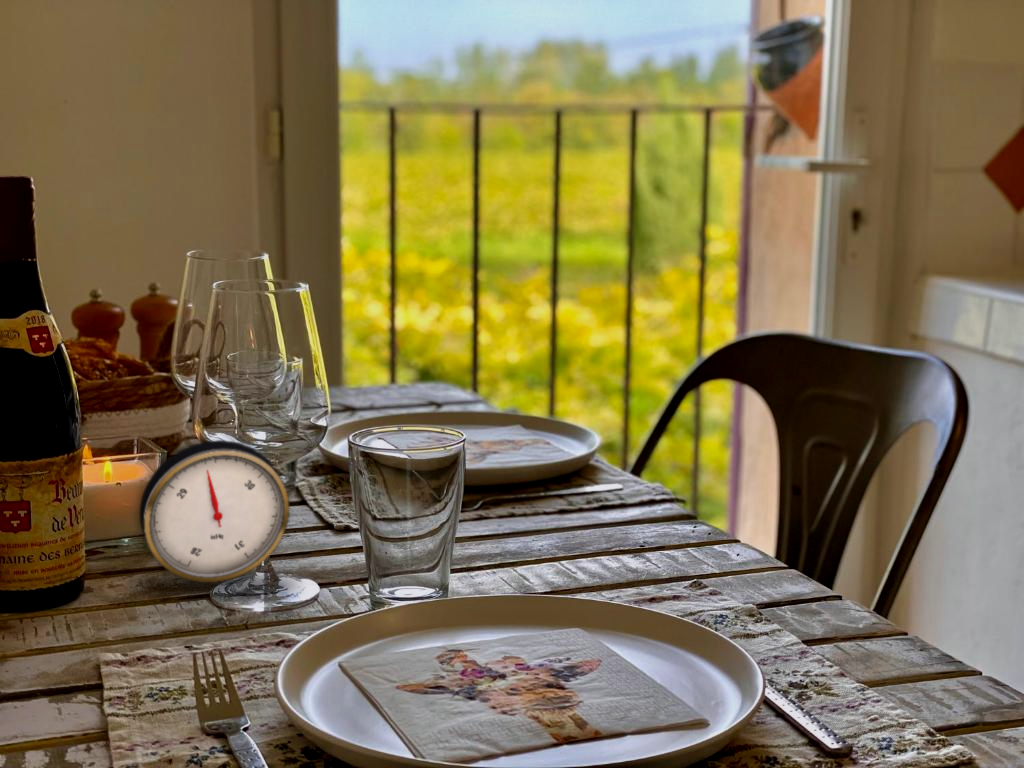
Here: 29.4inHg
